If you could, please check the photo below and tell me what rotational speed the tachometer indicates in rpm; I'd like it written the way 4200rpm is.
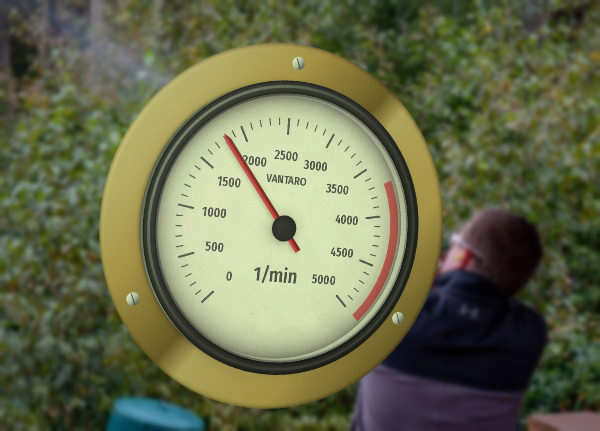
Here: 1800rpm
